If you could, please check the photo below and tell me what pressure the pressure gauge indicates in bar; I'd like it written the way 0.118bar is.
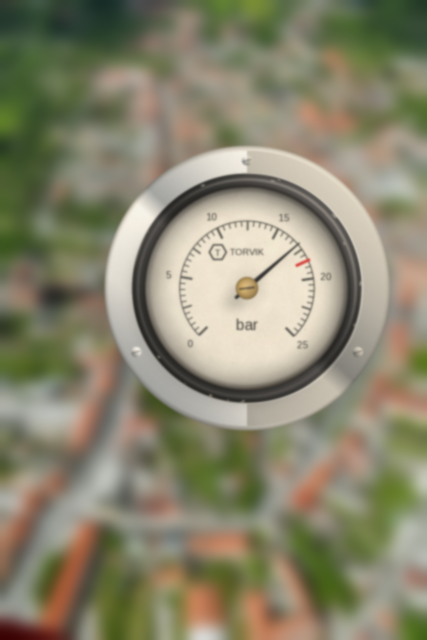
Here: 17bar
